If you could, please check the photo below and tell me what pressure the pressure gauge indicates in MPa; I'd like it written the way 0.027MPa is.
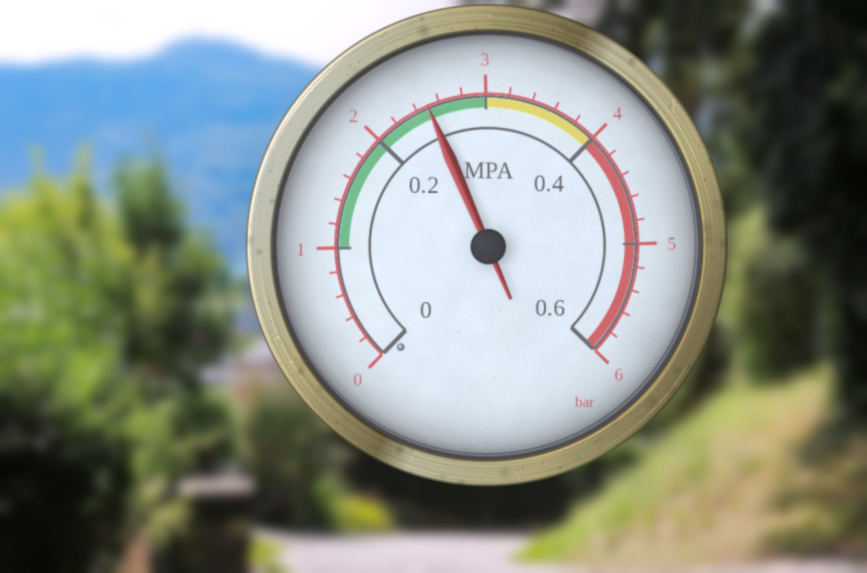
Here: 0.25MPa
